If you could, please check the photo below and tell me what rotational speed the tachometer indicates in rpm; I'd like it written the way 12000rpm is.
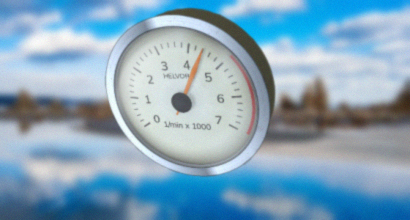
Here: 4400rpm
